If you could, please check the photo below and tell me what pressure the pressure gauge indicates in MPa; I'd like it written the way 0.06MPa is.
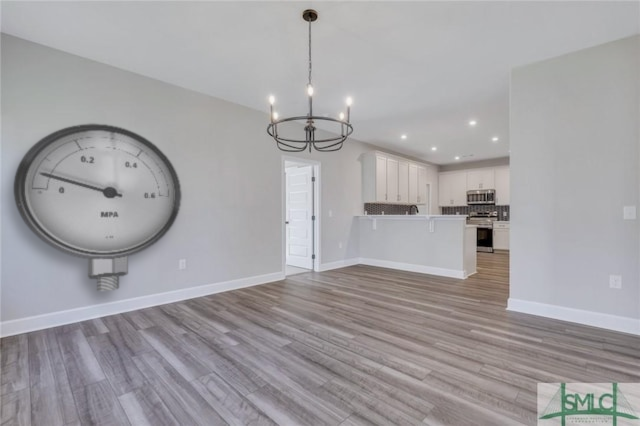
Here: 0.05MPa
